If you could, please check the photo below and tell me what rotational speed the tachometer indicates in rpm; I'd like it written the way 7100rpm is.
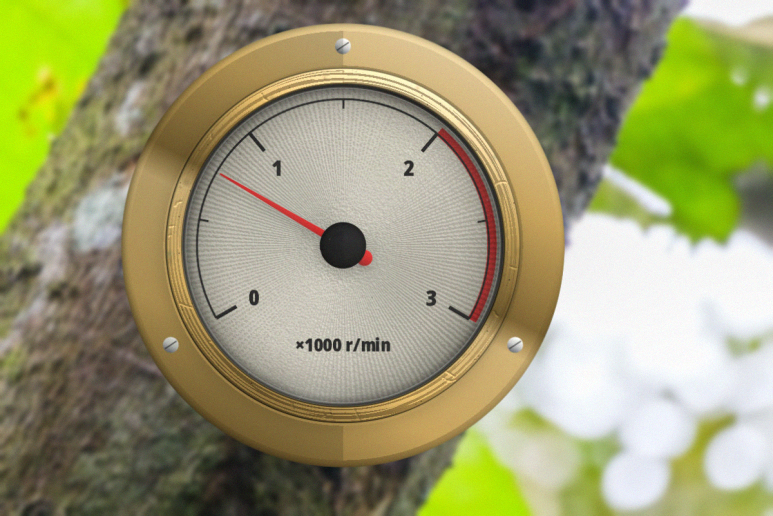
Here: 750rpm
